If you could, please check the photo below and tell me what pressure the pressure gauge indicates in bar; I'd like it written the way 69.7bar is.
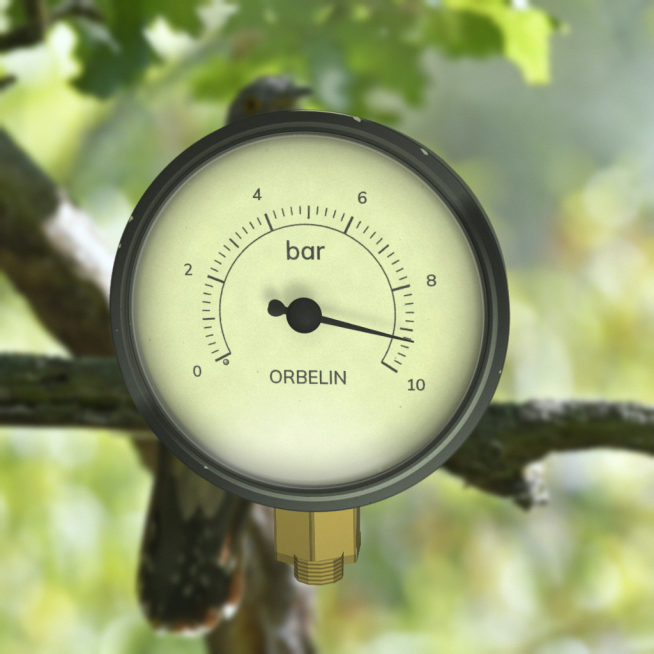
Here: 9.2bar
